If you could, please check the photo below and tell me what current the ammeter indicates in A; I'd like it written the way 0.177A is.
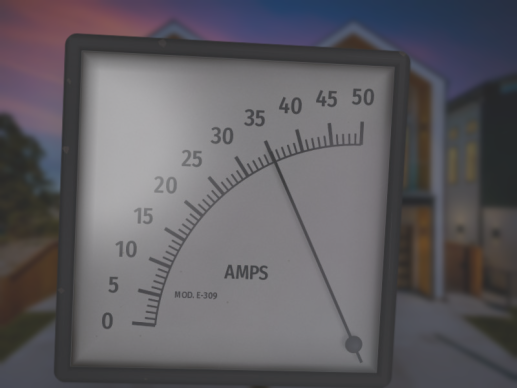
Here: 35A
